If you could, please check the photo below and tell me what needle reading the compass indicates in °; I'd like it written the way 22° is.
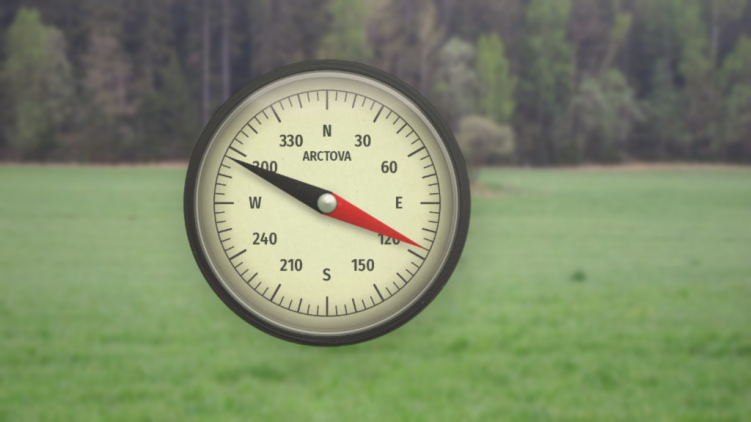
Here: 115°
